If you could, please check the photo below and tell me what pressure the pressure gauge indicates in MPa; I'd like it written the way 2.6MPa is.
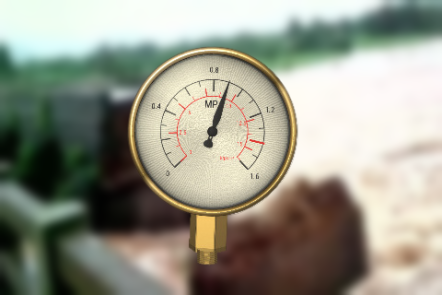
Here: 0.9MPa
